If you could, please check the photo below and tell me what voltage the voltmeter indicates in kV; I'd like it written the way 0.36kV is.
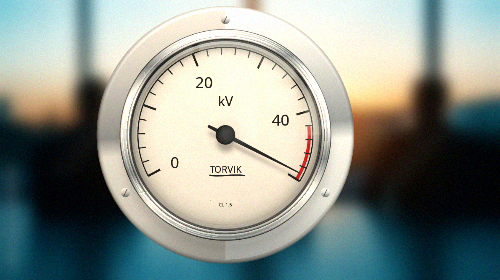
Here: 49kV
